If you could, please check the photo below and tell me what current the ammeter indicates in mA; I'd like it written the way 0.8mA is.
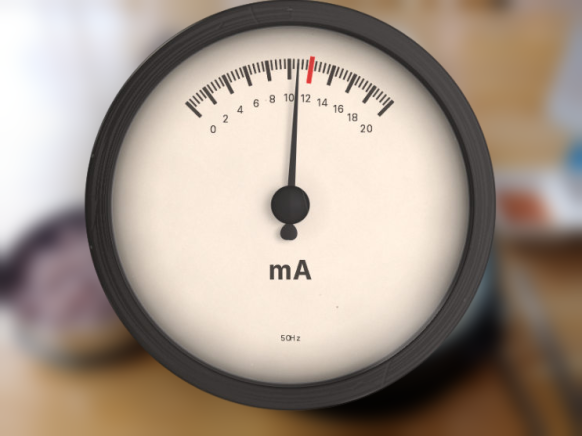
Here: 10.8mA
